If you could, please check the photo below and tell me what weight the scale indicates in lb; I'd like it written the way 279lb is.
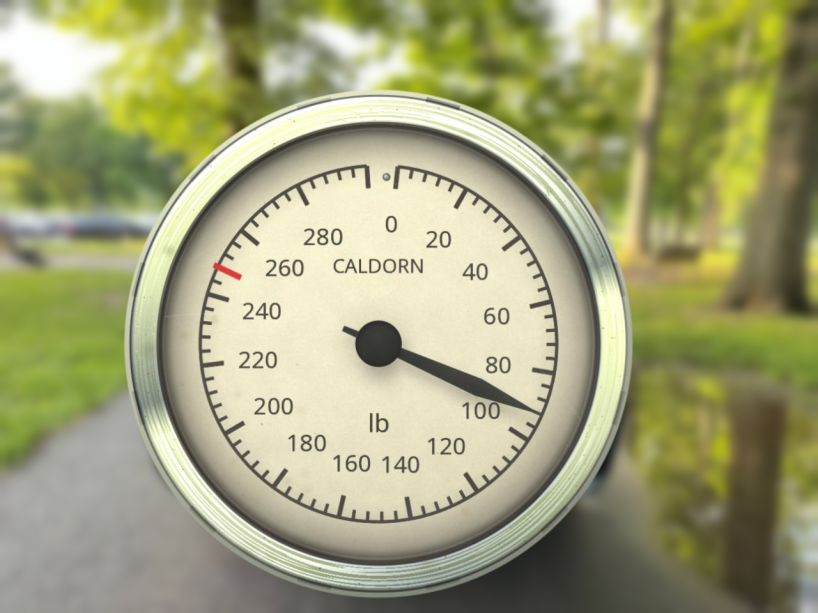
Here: 92lb
